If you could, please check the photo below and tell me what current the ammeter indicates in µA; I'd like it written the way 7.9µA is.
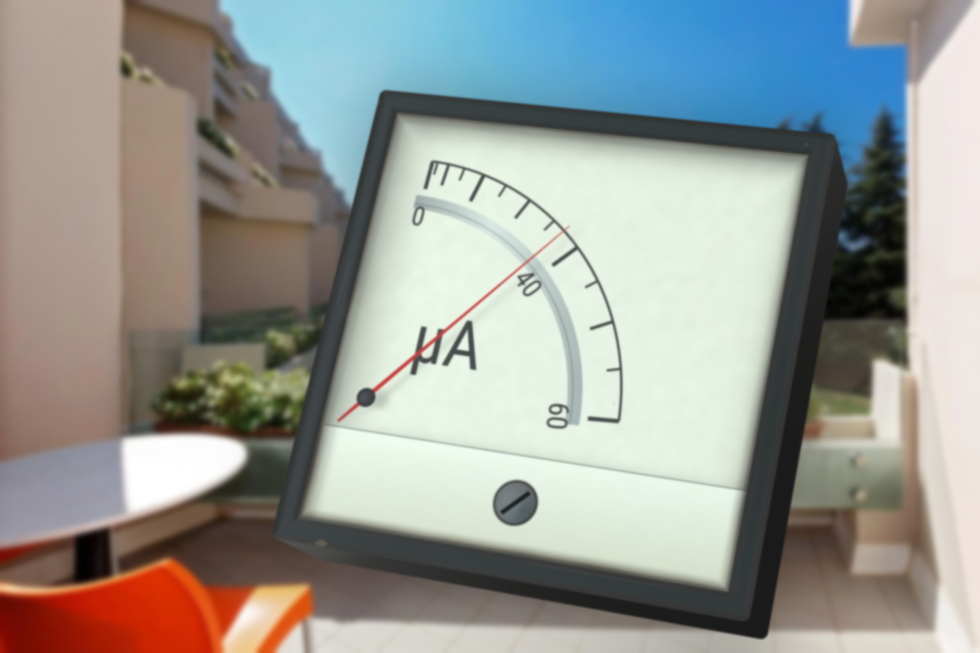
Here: 37.5µA
